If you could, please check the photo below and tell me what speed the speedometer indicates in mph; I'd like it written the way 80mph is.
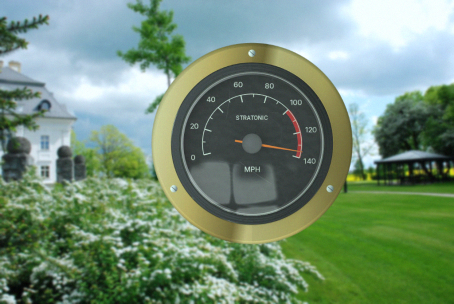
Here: 135mph
